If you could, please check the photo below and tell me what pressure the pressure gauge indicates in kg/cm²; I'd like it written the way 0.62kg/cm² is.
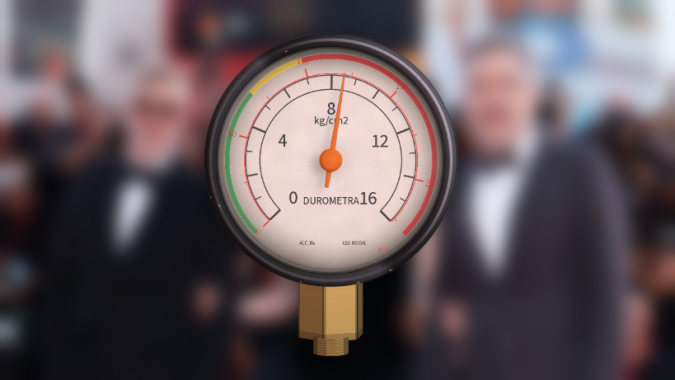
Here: 8.5kg/cm²
